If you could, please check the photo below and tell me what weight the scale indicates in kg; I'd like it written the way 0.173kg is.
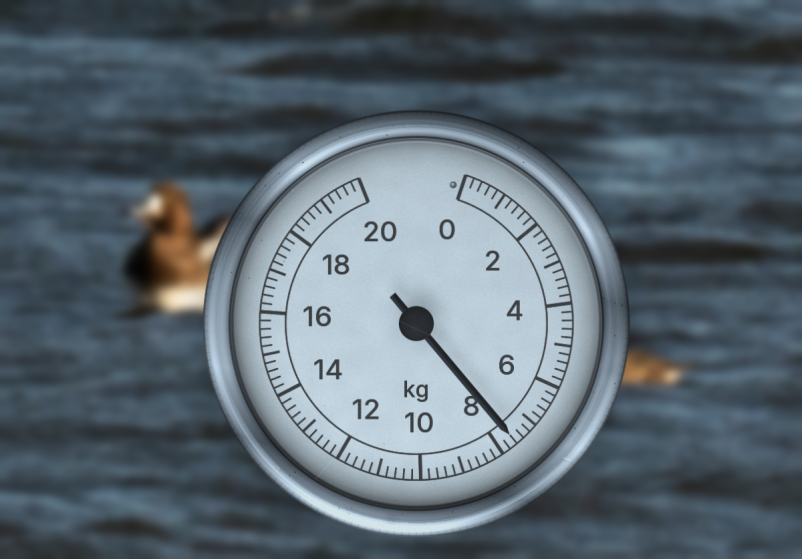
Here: 7.6kg
